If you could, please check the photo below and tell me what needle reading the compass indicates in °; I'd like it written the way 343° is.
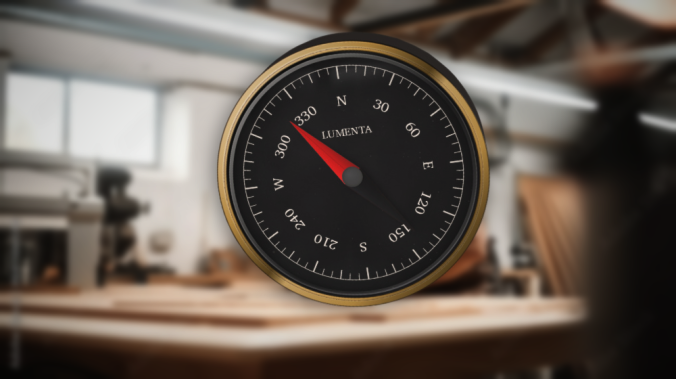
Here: 320°
